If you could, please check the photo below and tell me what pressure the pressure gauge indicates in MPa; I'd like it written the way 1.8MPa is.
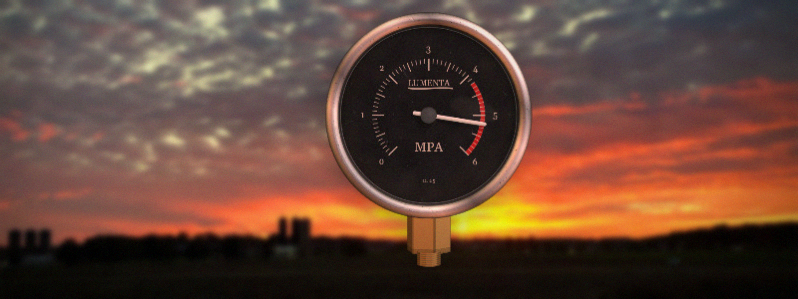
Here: 5.2MPa
